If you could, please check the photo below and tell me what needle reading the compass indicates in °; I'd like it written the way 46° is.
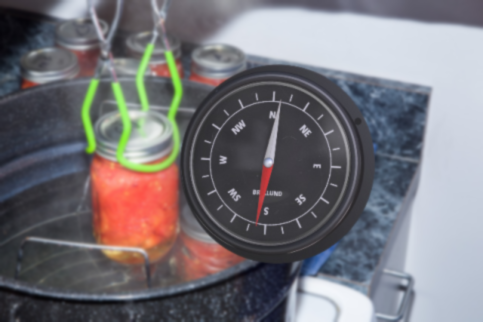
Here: 187.5°
